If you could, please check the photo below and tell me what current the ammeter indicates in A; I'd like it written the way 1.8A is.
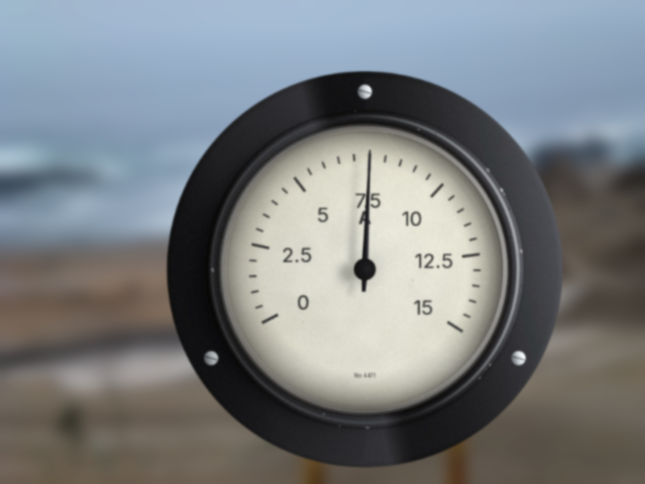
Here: 7.5A
